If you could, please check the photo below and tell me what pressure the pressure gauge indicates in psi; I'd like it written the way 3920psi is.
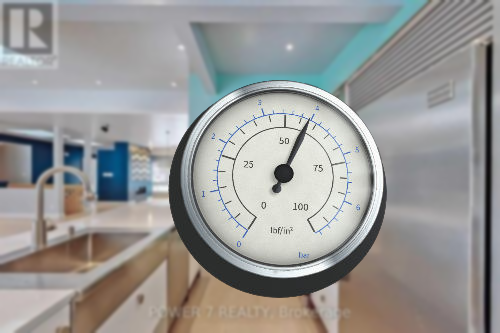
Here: 57.5psi
